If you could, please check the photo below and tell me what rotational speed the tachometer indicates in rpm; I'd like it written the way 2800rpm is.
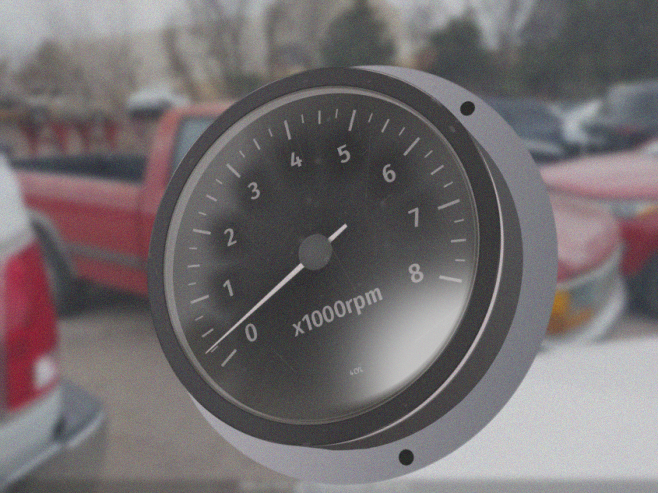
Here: 250rpm
